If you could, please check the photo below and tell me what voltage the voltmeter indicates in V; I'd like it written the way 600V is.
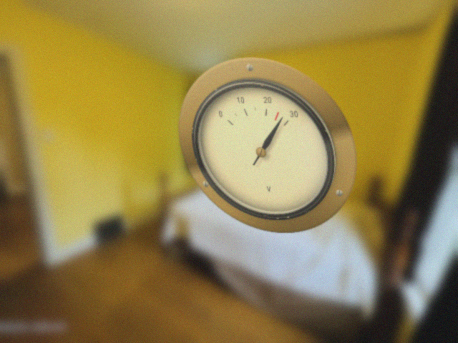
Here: 27.5V
